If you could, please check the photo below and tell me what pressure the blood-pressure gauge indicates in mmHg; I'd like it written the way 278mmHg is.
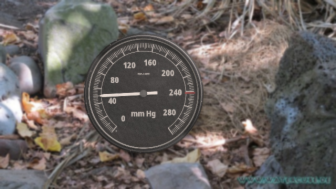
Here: 50mmHg
